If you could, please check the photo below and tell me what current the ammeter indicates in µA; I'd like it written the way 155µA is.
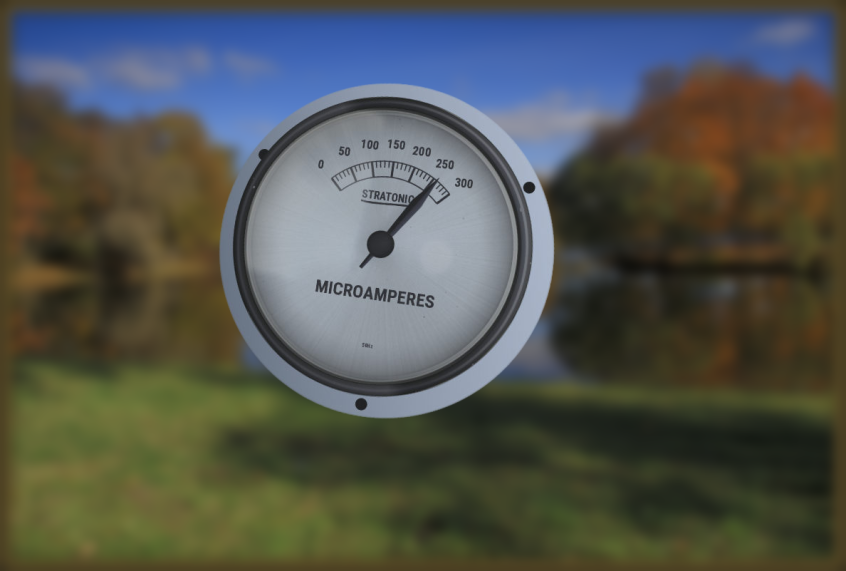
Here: 260µA
